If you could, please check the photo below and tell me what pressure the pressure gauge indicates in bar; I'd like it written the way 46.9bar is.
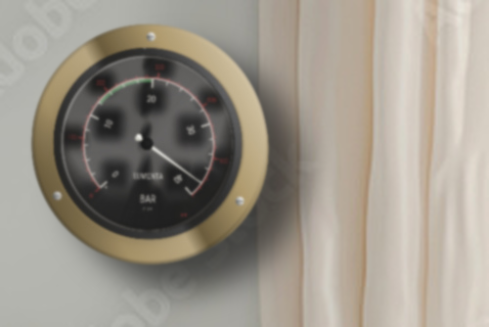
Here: 38bar
